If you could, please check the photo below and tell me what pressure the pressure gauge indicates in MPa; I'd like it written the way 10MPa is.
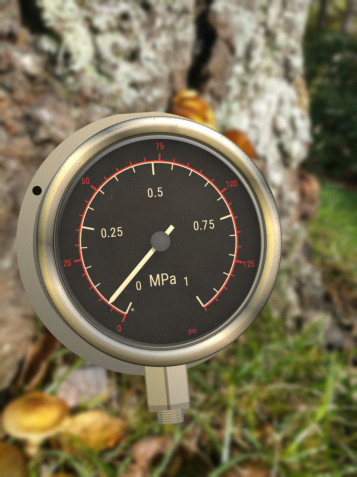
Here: 0.05MPa
